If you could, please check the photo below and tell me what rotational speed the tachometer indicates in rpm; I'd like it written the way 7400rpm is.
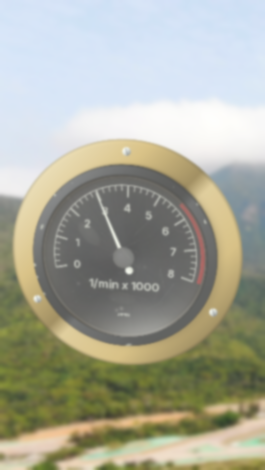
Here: 3000rpm
